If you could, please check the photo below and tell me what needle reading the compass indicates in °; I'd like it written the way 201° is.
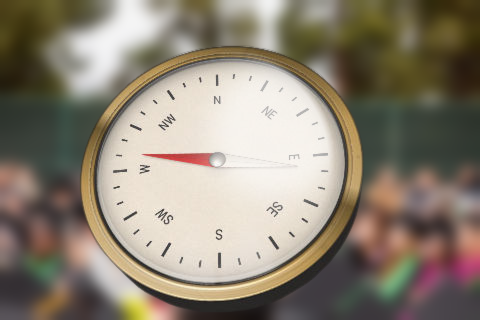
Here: 280°
